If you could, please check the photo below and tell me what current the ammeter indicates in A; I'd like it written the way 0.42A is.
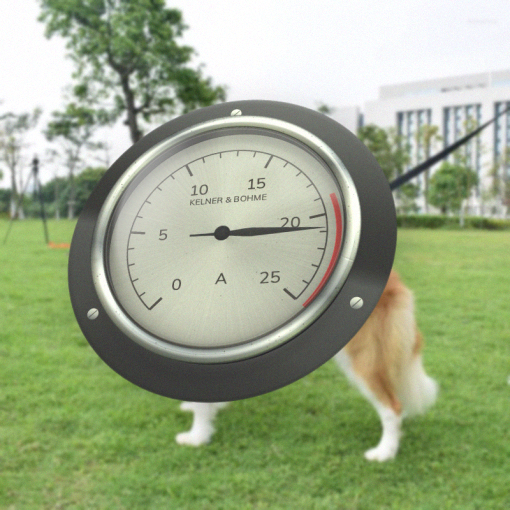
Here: 21A
